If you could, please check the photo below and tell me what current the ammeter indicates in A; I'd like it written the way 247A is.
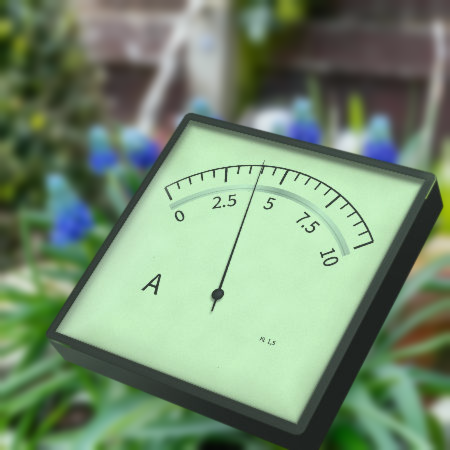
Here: 4A
